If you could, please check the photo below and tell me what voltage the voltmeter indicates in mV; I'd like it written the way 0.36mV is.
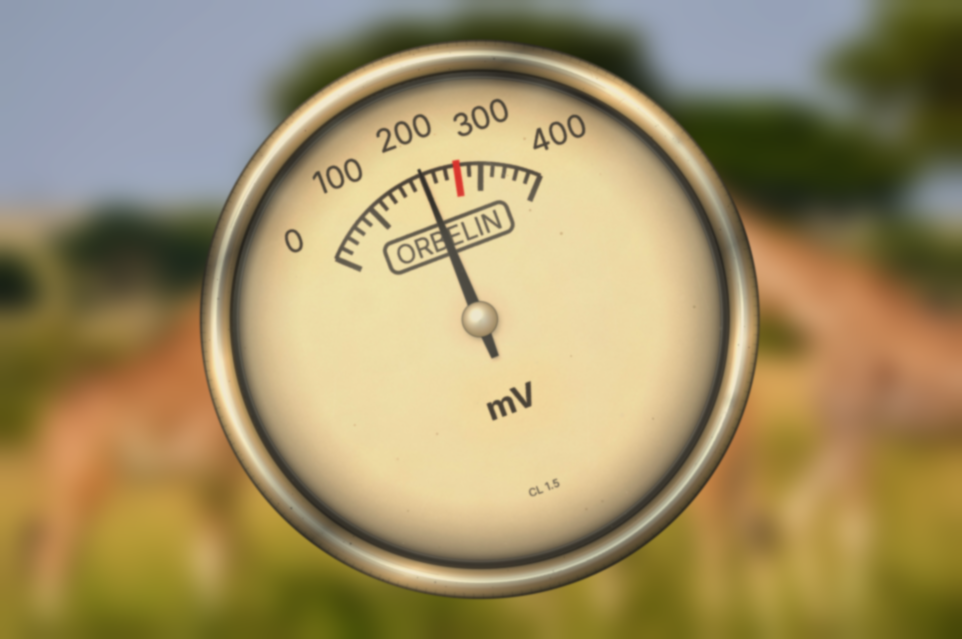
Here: 200mV
